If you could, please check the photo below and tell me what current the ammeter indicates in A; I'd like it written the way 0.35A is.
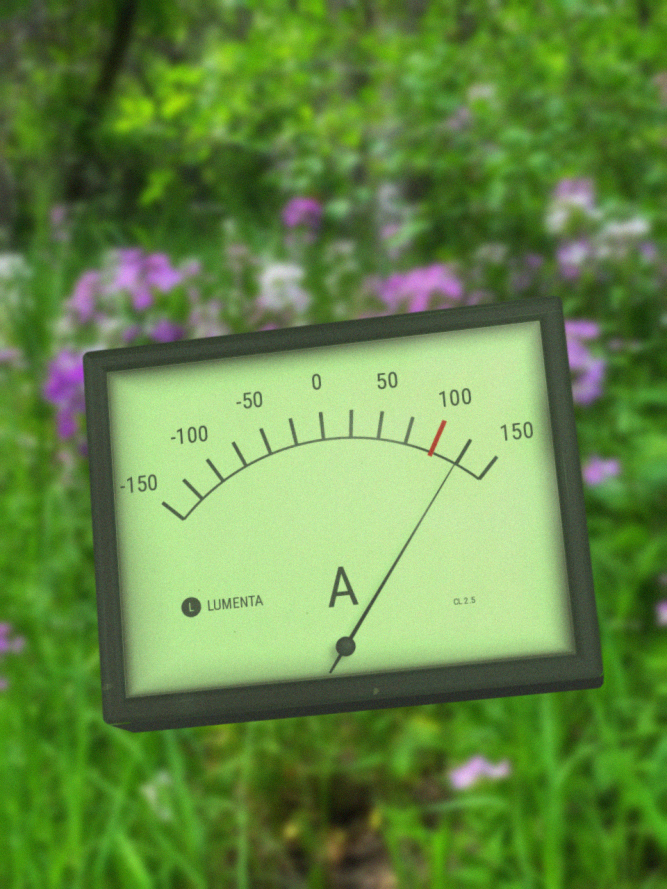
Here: 125A
